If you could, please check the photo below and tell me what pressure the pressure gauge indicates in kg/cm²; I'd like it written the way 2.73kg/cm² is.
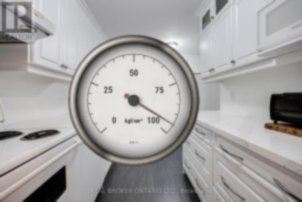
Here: 95kg/cm²
